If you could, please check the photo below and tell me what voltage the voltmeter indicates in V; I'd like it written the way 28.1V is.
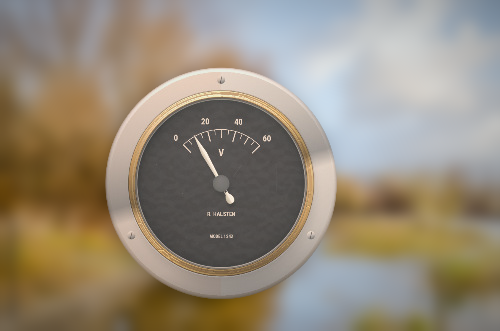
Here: 10V
